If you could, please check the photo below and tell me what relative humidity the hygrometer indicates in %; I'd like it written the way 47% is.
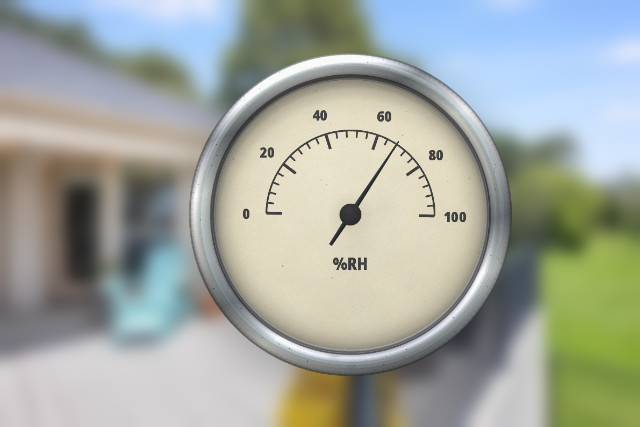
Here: 68%
